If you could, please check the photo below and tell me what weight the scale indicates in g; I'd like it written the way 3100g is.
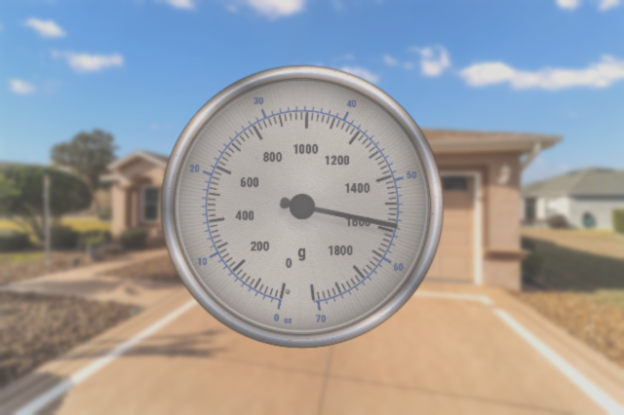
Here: 1580g
